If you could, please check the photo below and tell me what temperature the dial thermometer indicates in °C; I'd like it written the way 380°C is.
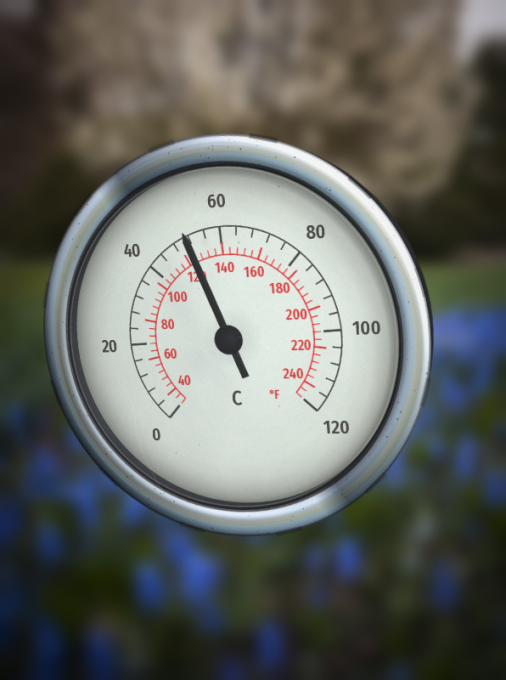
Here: 52°C
